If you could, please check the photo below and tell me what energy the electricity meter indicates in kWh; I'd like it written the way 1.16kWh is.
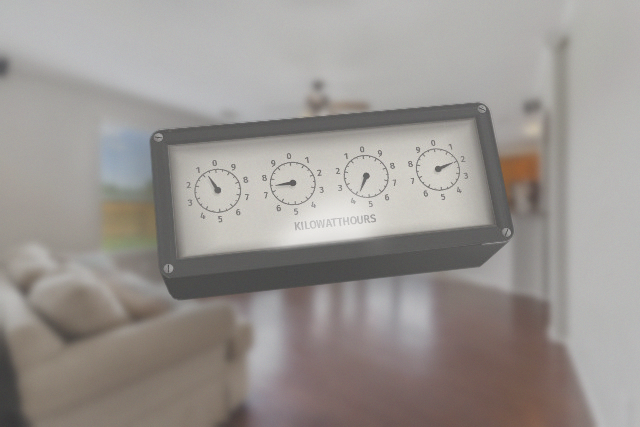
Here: 742kWh
